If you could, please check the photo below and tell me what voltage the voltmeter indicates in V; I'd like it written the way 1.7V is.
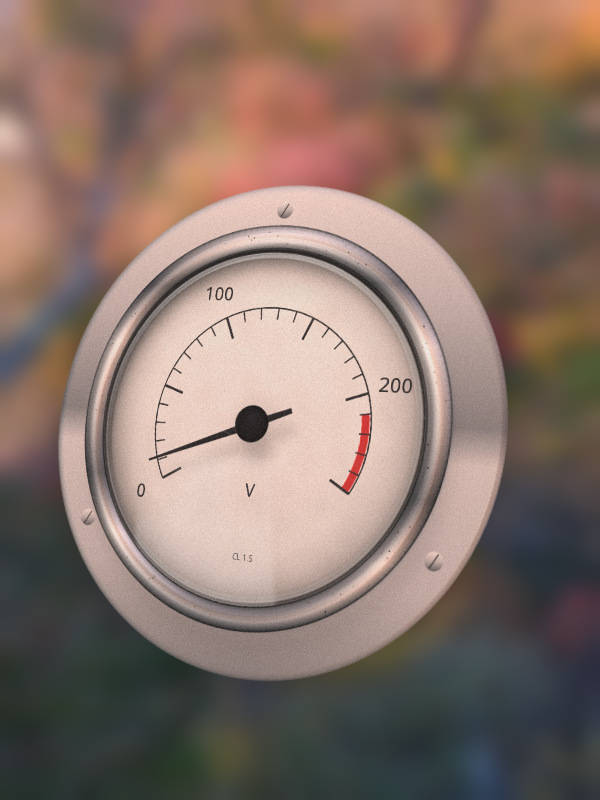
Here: 10V
